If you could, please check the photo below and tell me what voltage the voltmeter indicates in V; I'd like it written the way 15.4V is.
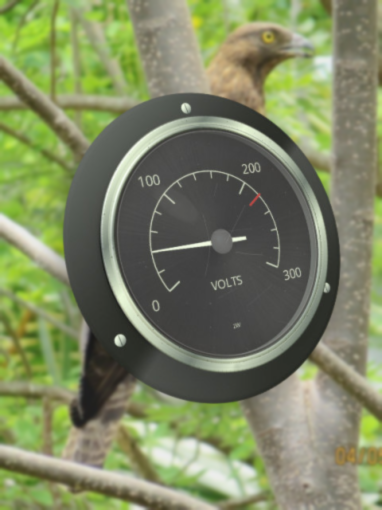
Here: 40V
